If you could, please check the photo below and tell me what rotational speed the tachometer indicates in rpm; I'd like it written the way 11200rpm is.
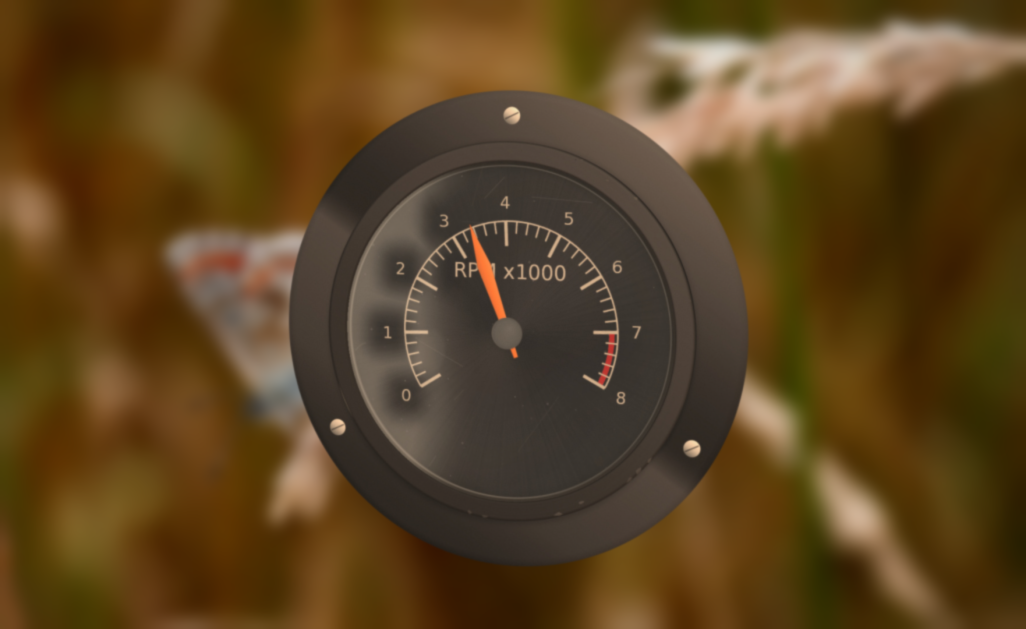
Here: 3400rpm
